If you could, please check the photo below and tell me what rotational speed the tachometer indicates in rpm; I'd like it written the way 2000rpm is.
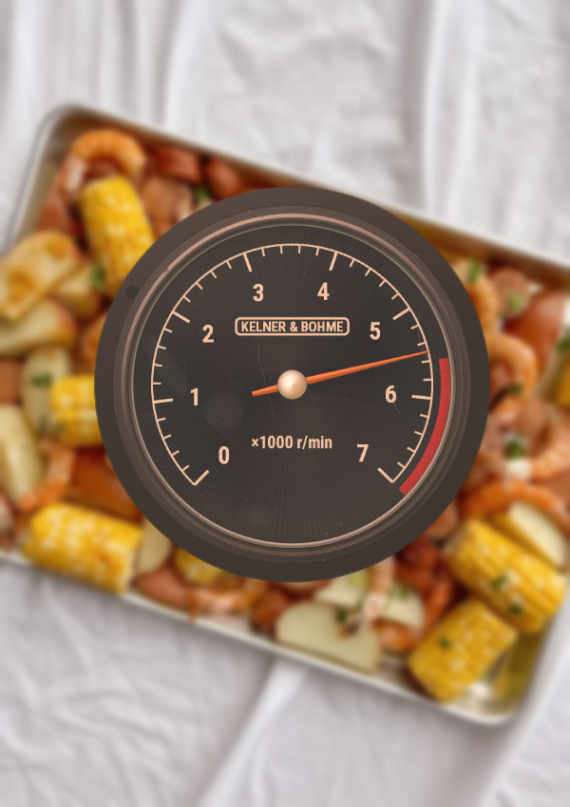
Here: 5500rpm
